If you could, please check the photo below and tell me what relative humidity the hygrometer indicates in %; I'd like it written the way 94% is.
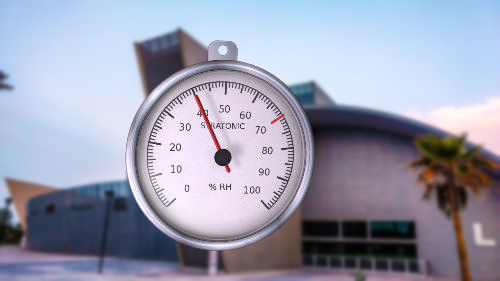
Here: 40%
